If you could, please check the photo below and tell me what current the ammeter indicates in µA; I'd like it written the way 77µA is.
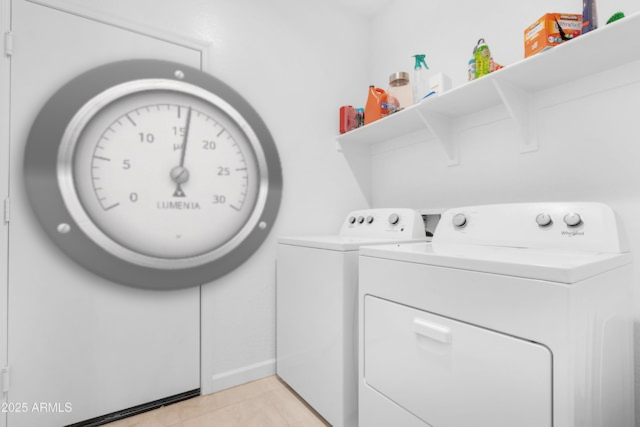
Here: 16µA
